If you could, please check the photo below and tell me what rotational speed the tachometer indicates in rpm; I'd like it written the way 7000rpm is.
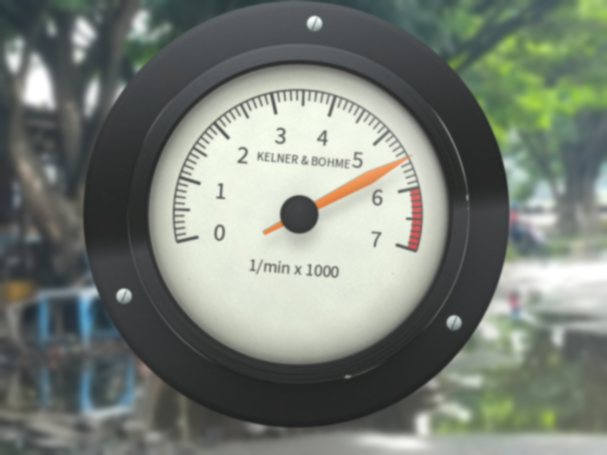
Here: 5500rpm
